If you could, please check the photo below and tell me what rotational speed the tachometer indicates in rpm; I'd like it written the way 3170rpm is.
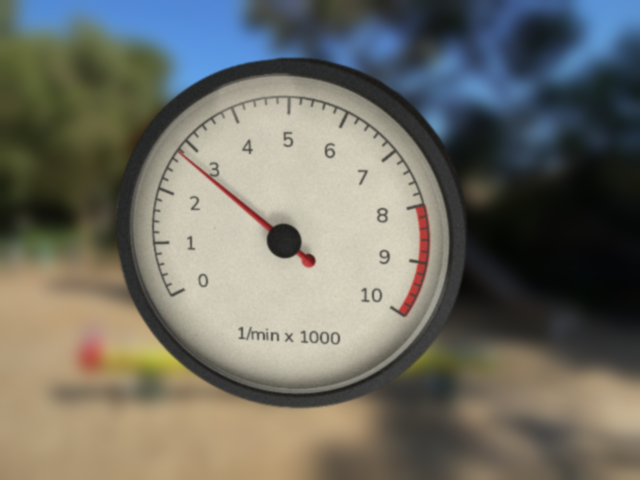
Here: 2800rpm
